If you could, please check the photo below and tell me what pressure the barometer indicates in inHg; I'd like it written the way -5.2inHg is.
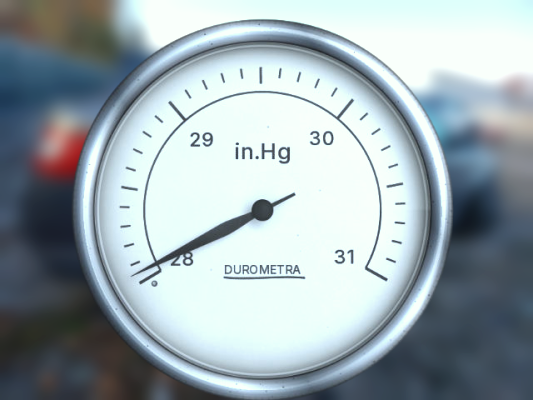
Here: 28.05inHg
